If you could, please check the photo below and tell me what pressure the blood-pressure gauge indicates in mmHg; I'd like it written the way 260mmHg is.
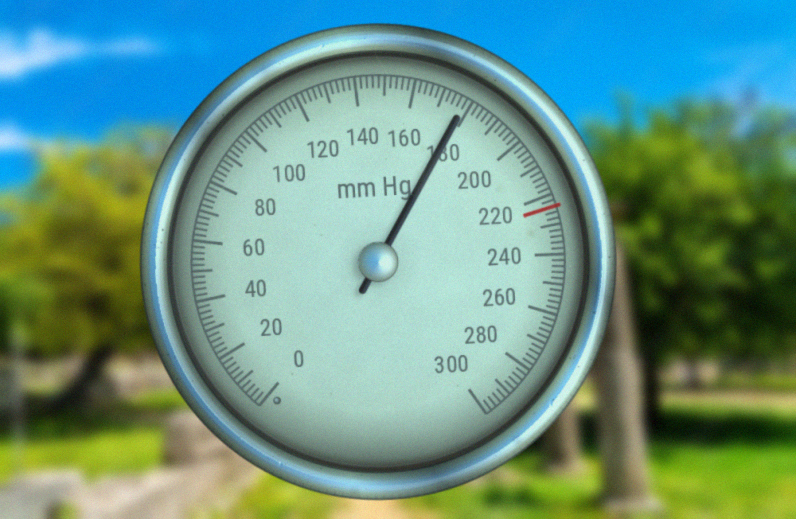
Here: 178mmHg
